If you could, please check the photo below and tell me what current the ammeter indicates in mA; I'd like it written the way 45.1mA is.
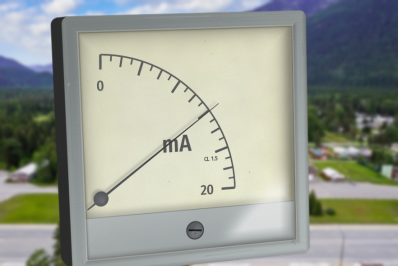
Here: 12mA
